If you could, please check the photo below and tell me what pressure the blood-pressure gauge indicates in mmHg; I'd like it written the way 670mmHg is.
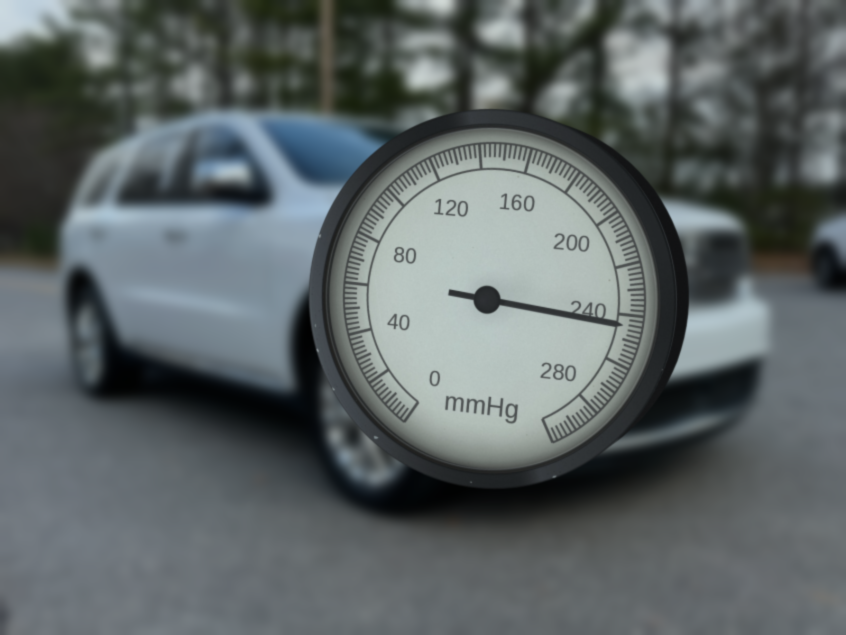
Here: 244mmHg
